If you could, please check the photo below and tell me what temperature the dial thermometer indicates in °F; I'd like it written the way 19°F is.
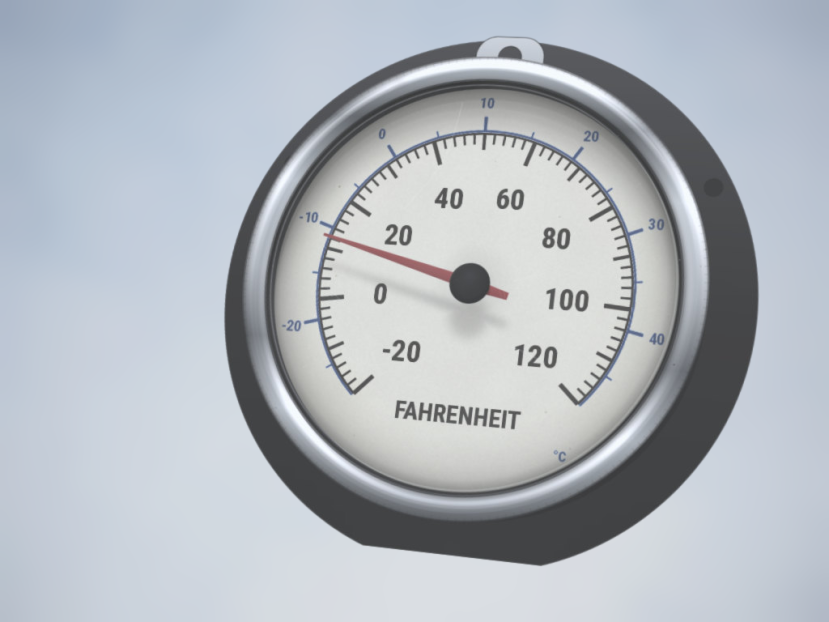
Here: 12°F
